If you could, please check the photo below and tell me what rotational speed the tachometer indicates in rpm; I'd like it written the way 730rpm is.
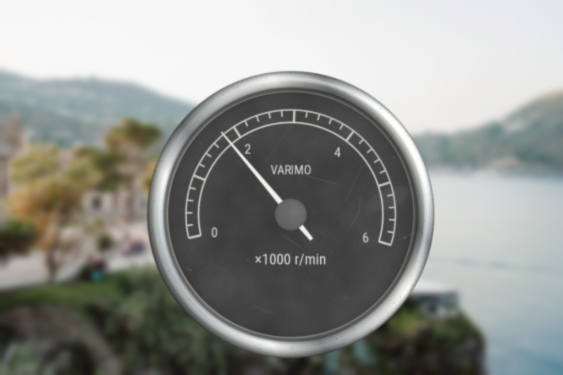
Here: 1800rpm
